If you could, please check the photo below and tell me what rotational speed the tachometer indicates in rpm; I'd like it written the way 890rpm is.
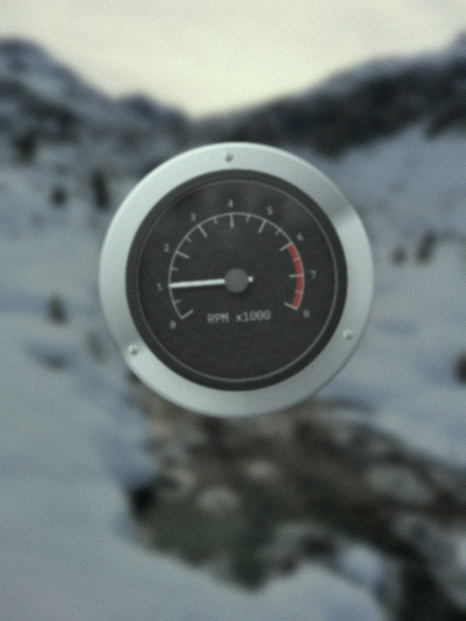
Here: 1000rpm
